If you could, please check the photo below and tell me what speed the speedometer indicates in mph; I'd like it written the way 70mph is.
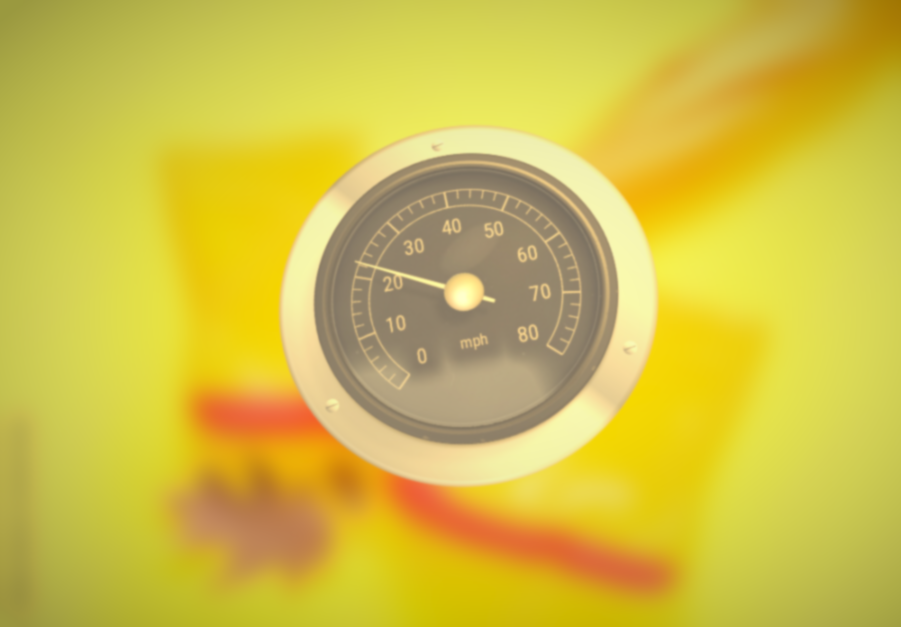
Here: 22mph
